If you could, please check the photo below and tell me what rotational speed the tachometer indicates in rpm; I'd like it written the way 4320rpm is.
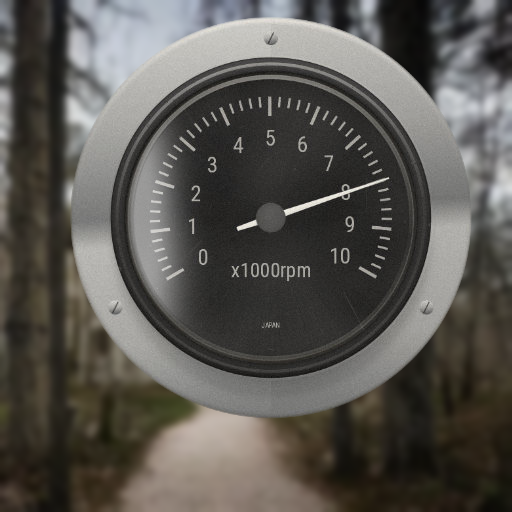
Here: 8000rpm
